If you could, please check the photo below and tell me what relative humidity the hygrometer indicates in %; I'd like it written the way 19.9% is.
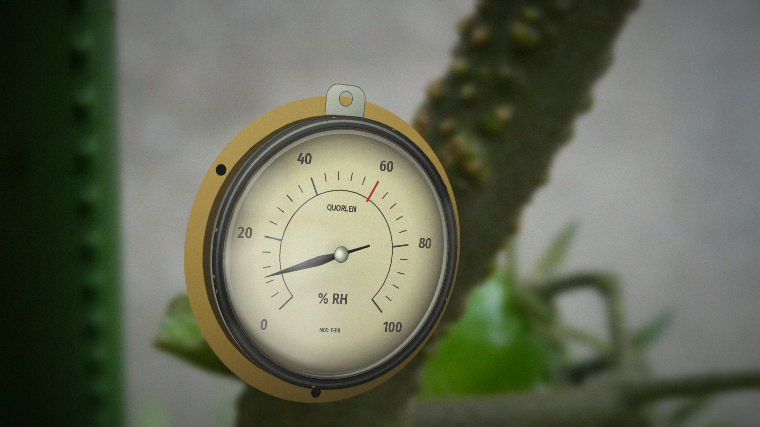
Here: 10%
